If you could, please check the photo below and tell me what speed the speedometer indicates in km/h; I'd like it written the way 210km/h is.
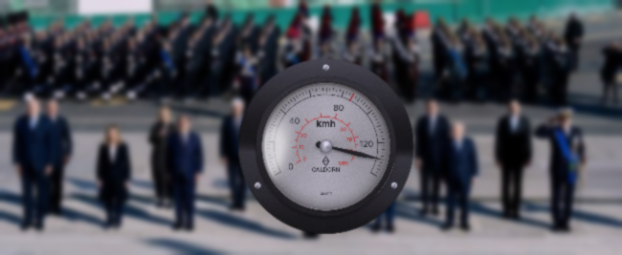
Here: 130km/h
